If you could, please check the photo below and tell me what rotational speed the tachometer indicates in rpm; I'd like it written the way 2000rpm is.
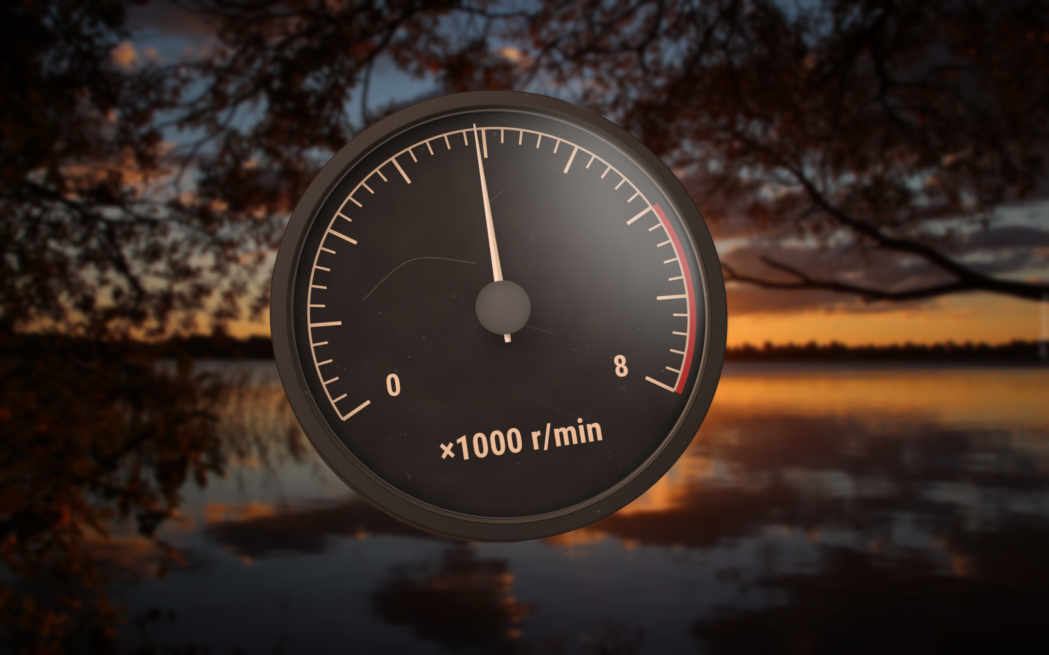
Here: 3900rpm
